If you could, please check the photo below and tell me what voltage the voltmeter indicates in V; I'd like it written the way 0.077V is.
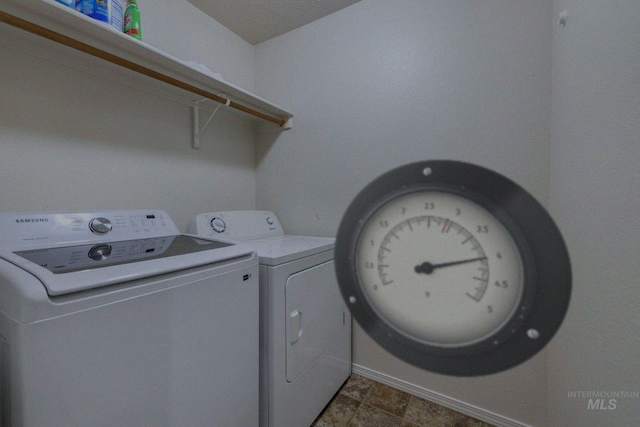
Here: 4V
